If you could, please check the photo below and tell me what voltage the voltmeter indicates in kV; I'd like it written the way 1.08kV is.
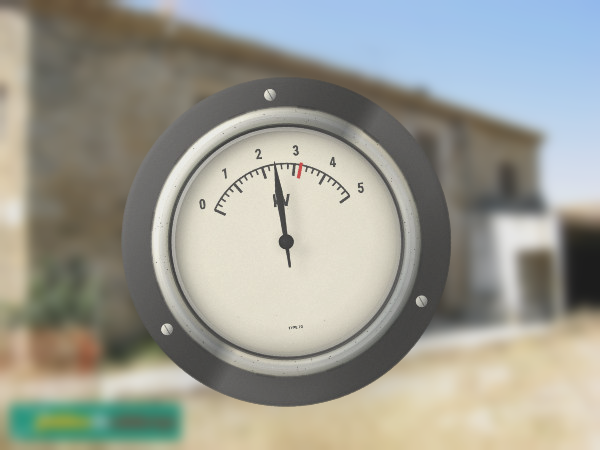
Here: 2.4kV
